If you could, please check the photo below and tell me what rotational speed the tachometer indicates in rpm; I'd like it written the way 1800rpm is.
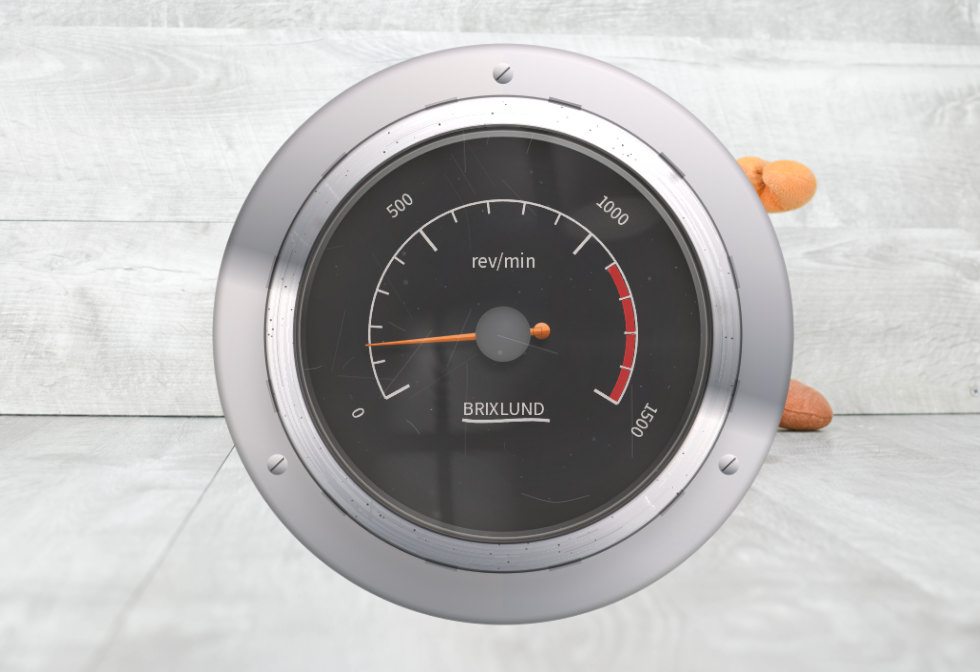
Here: 150rpm
